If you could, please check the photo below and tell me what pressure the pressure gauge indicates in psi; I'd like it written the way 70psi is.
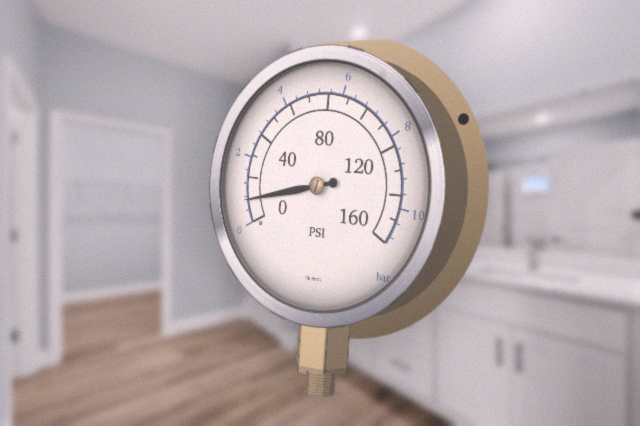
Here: 10psi
